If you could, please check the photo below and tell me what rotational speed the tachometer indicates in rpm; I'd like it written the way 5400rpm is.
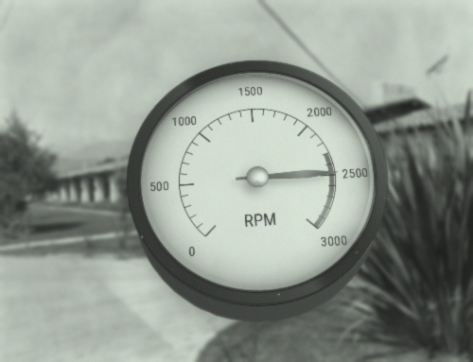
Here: 2500rpm
